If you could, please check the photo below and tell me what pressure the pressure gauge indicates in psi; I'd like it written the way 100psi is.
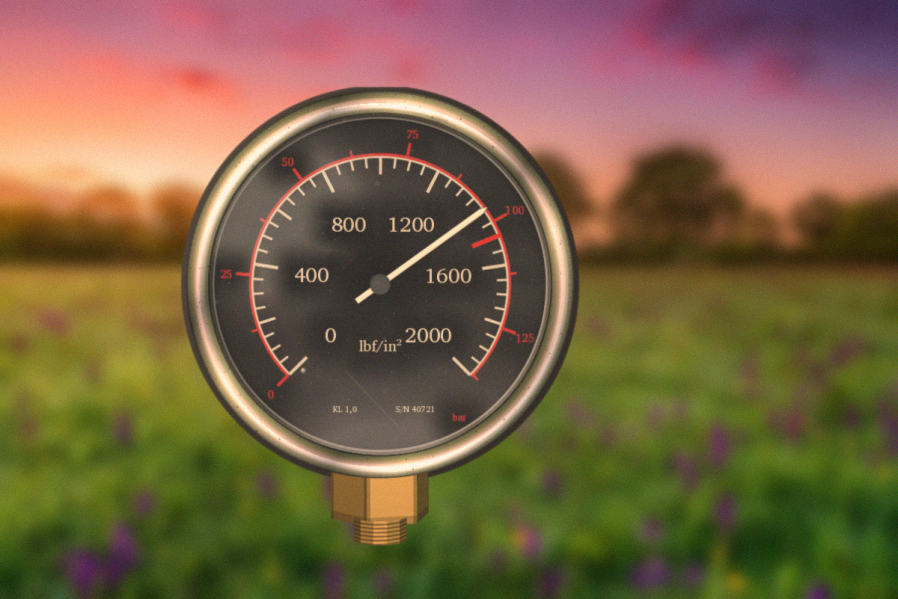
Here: 1400psi
